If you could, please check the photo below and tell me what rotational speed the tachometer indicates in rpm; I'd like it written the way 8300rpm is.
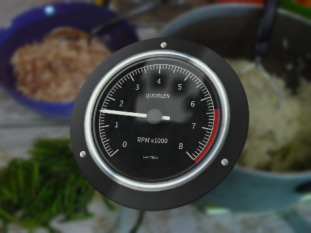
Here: 1500rpm
